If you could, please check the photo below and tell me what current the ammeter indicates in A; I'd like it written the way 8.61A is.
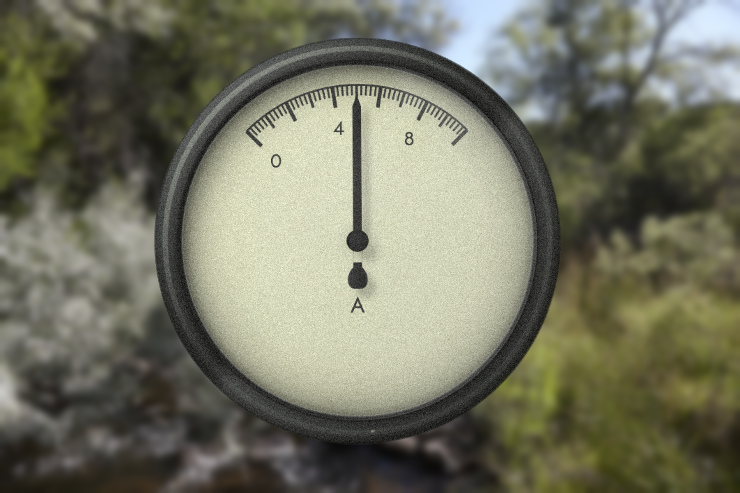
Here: 5A
